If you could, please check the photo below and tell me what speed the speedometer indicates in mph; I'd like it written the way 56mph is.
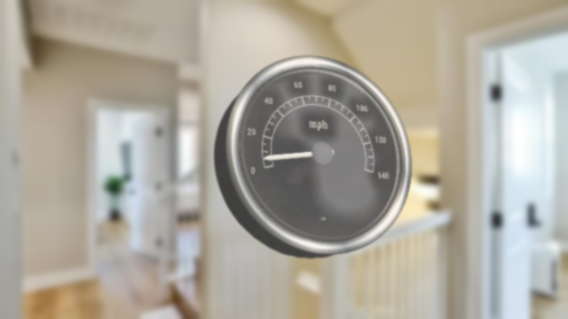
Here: 5mph
